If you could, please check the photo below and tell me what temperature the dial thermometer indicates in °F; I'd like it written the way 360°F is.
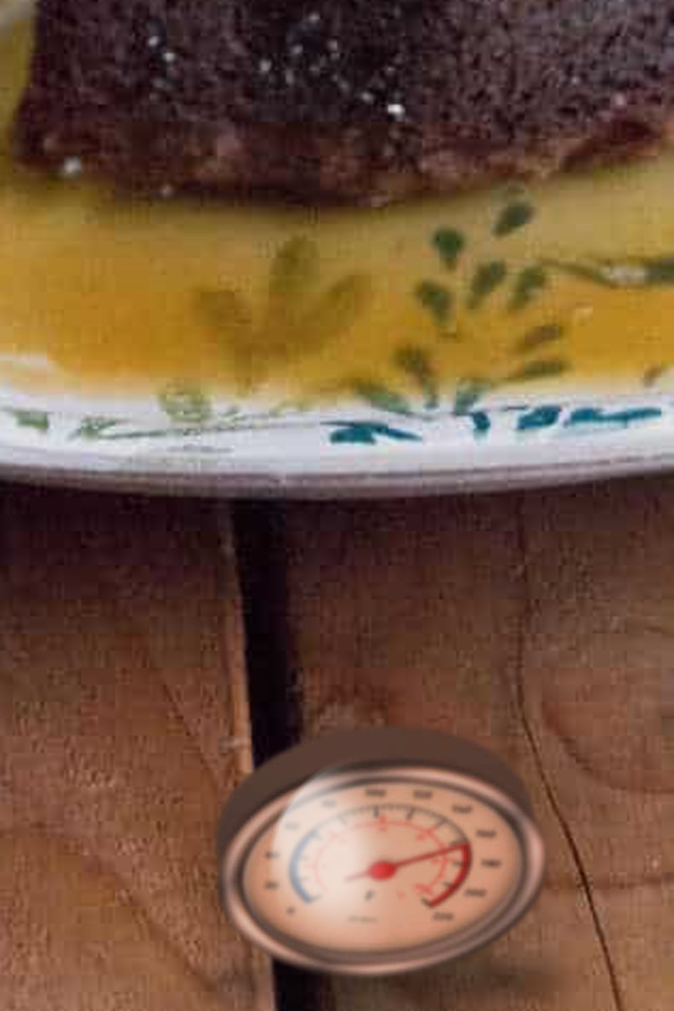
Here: 160°F
